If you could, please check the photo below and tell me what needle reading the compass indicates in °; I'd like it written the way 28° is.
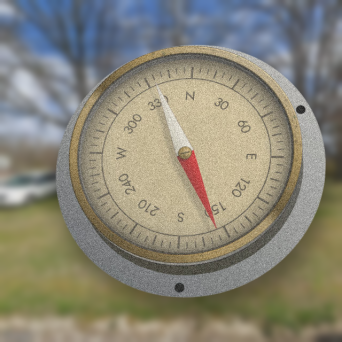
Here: 155°
